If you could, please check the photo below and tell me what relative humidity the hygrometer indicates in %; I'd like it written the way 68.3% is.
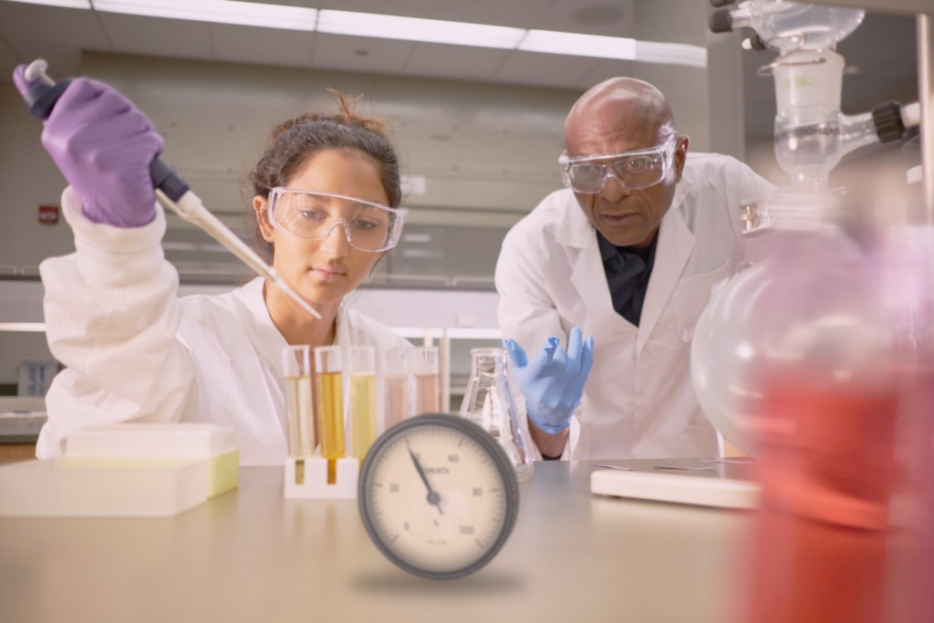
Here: 40%
